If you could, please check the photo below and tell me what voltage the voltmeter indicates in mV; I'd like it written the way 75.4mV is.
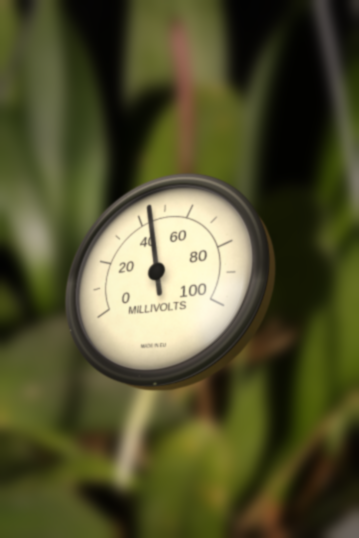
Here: 45mV
